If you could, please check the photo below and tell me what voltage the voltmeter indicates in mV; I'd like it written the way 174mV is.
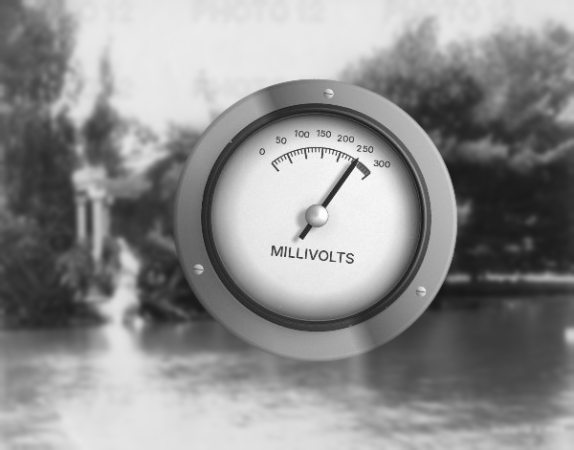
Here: 250mV
